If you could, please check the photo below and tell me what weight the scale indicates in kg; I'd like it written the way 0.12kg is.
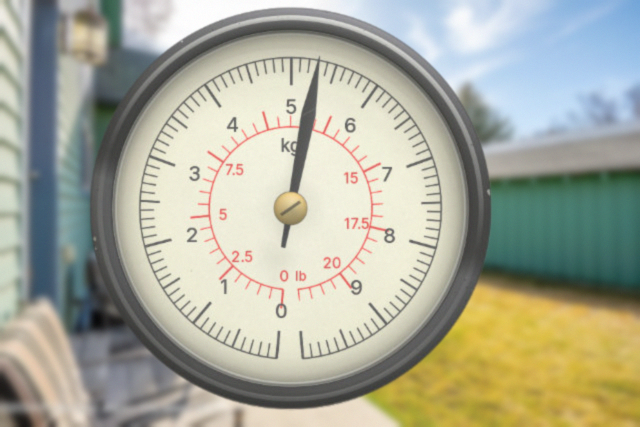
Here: 5.3kg
